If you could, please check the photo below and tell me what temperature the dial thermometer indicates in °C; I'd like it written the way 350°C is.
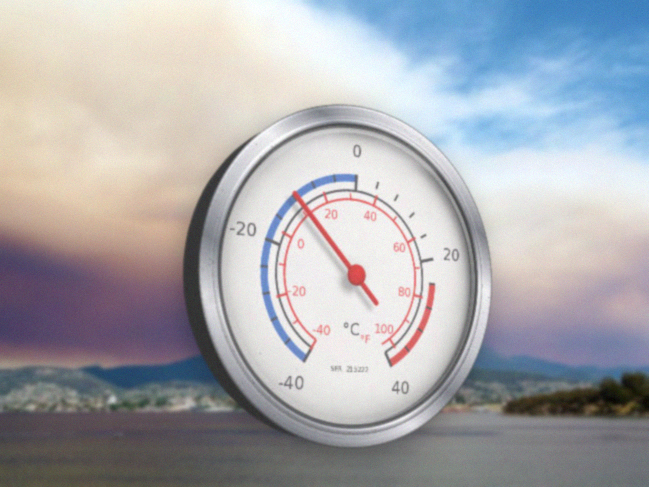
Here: -12°C
